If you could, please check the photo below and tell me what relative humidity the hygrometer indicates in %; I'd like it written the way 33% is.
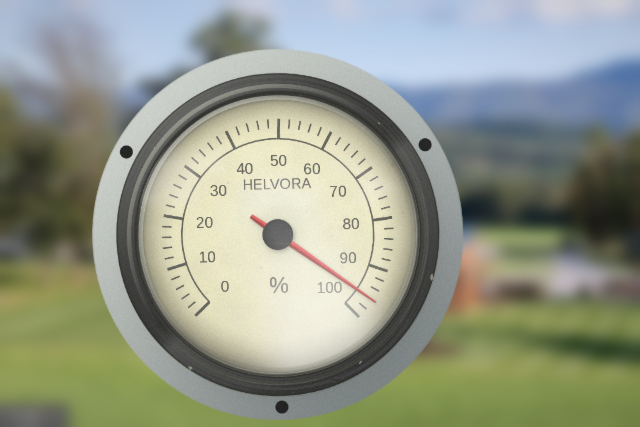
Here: 96%
